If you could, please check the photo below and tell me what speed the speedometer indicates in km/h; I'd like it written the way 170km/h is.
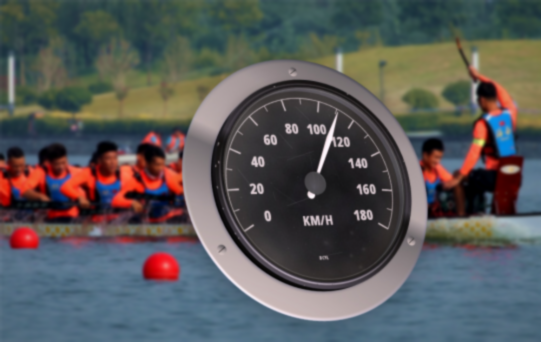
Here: 110km/h
